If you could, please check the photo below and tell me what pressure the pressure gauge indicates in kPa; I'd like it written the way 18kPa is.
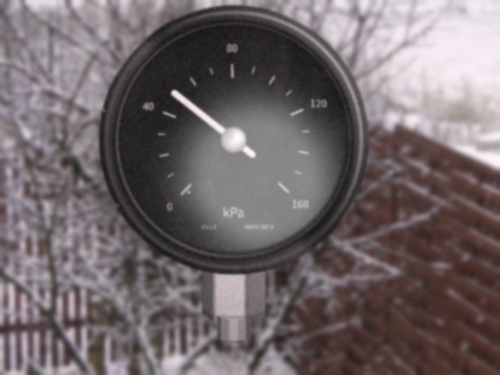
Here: 50kPa
